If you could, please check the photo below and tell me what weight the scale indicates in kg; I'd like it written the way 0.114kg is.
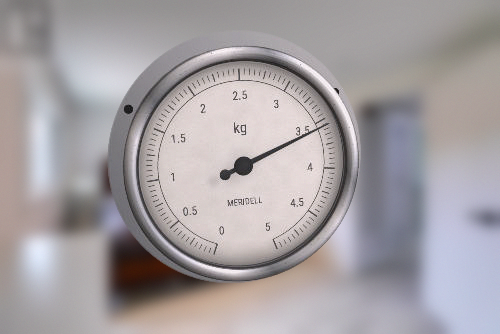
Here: 3.55kg
